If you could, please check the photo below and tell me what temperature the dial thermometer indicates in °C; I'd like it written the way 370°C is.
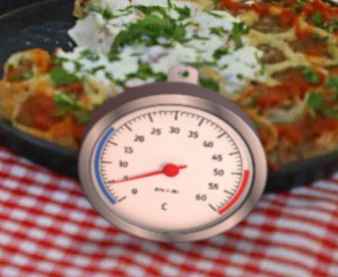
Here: 5°C
